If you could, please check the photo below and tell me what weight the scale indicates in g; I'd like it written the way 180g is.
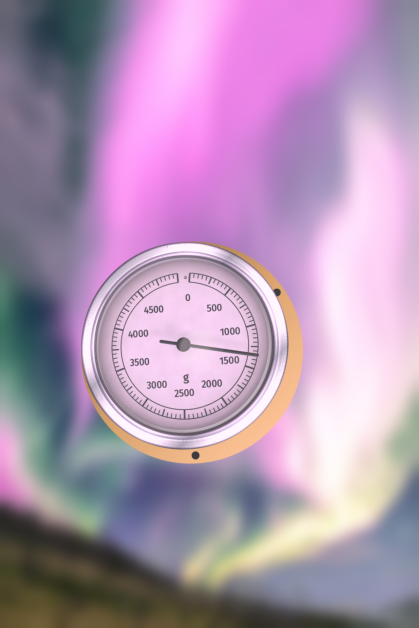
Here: 1350g
